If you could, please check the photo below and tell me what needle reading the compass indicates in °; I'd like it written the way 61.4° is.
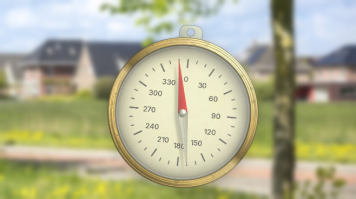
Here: 350°
